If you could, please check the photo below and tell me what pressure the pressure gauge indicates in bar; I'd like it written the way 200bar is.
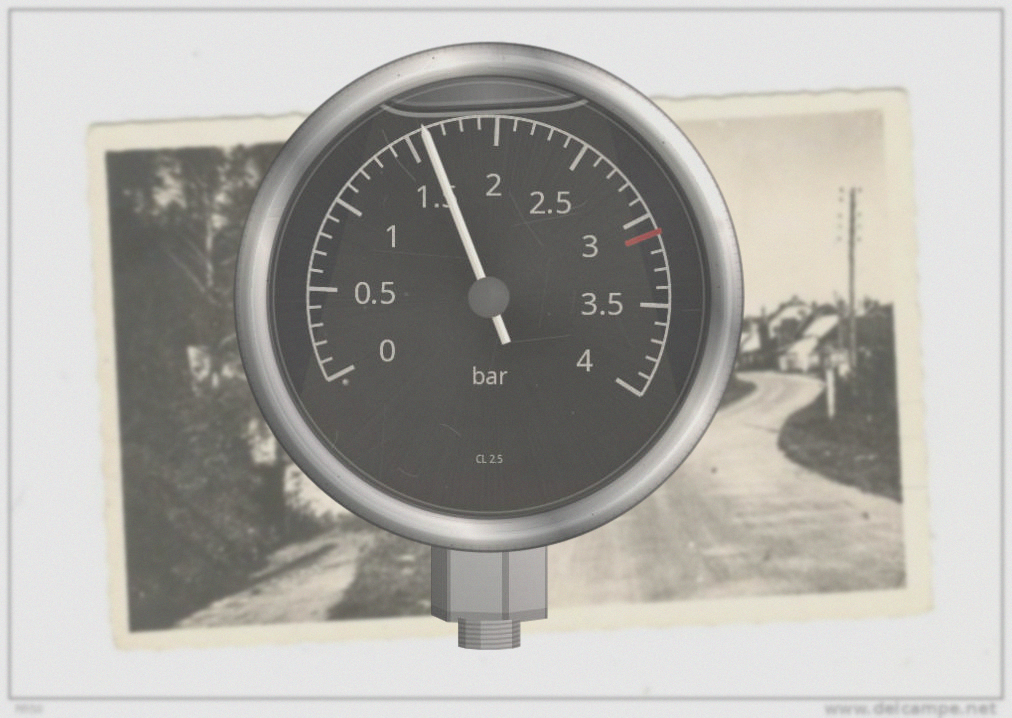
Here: 1.6bar
